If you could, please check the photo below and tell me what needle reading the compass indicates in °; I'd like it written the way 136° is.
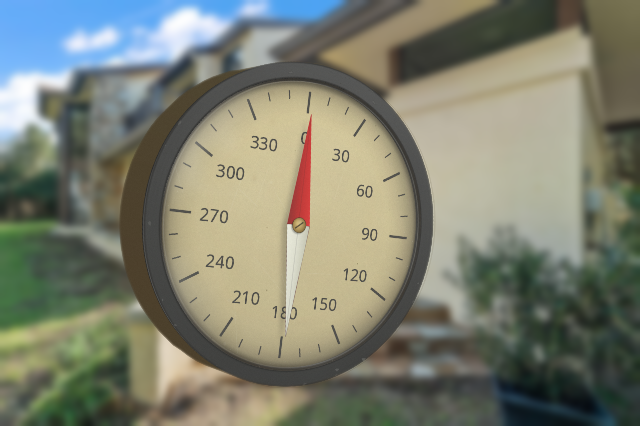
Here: 0°
